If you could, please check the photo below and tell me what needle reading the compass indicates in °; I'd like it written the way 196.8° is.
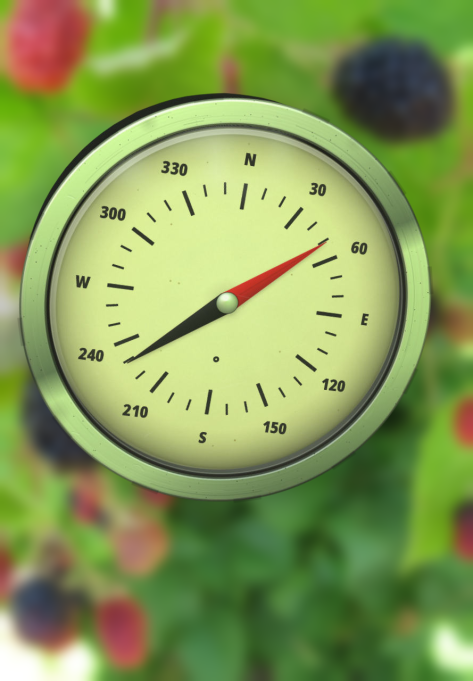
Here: 50°
